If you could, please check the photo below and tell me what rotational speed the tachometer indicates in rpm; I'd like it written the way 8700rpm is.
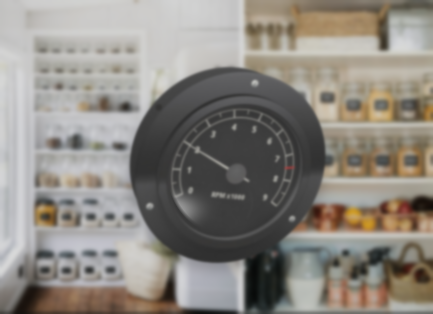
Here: 2000rpm
